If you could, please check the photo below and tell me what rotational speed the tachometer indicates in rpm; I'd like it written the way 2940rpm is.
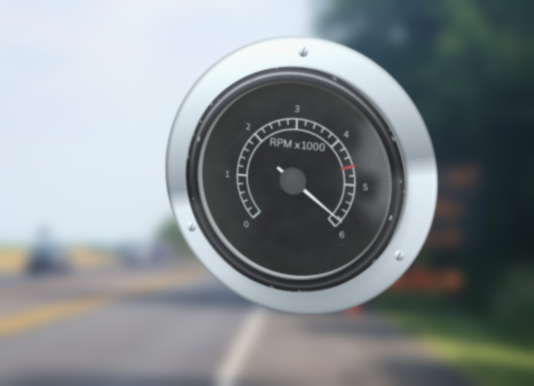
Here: 5800rpm
